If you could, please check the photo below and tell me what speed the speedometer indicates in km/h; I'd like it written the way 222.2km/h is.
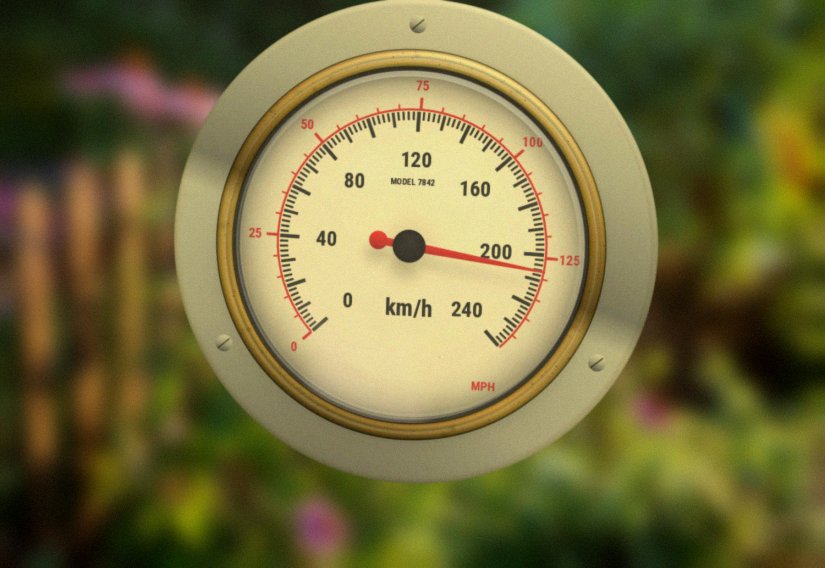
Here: 206km/h
